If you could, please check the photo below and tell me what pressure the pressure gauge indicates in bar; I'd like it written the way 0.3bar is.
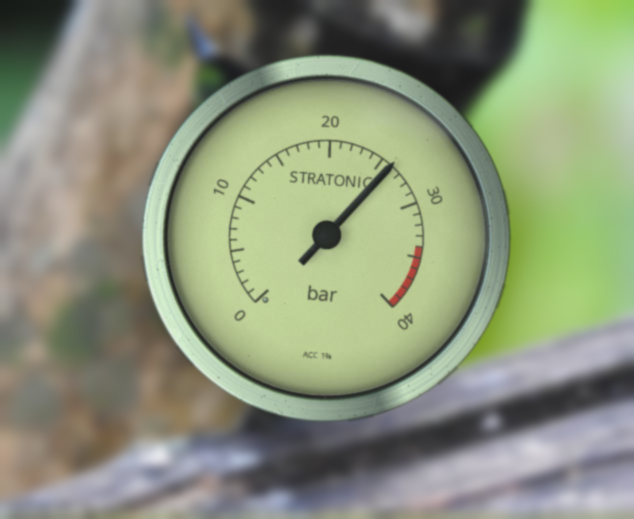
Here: 26bar
